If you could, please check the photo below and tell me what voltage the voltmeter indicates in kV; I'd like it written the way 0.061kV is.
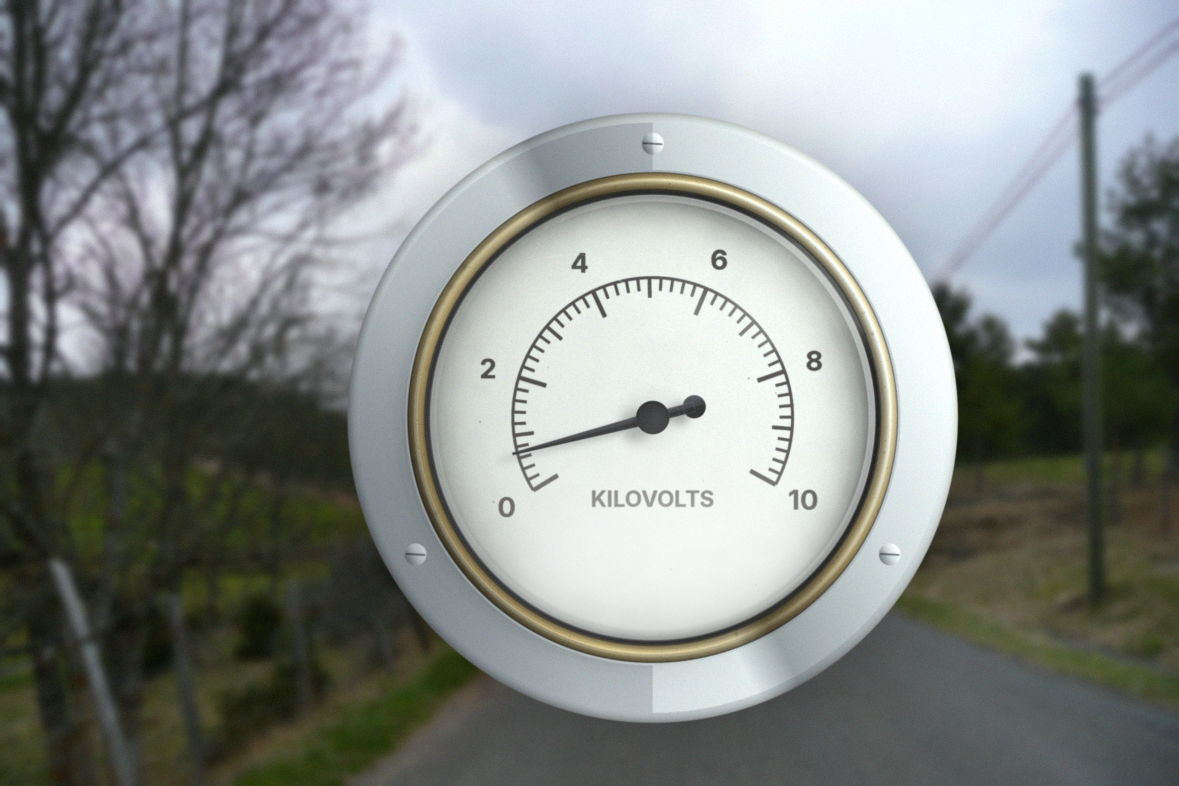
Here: 0.7kV
